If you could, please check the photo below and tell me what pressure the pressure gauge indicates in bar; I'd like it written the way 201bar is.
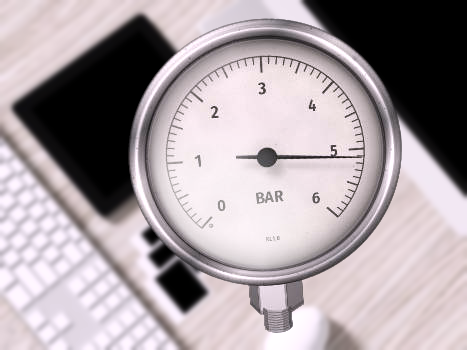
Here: 5.1bar
